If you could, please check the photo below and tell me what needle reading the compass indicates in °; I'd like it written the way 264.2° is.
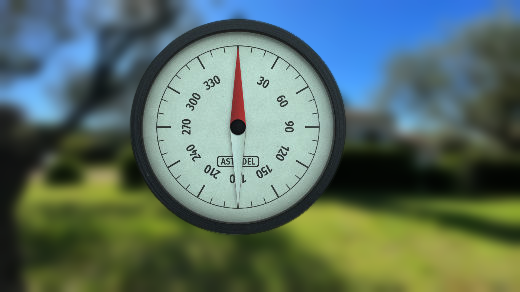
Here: 0°
